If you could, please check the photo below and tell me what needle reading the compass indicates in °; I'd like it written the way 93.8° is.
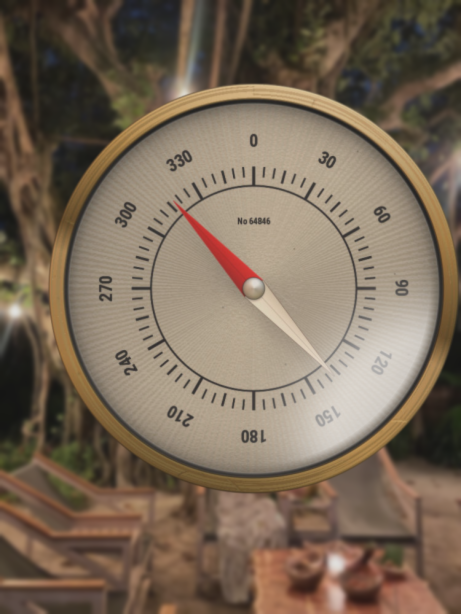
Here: 317.5°
